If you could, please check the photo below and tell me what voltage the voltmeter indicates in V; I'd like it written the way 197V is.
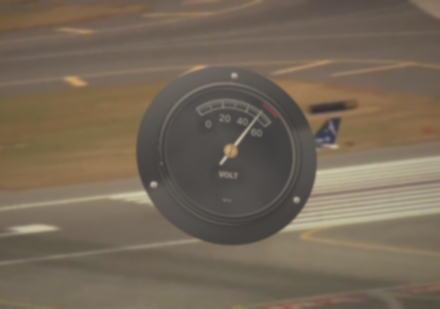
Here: 50V
